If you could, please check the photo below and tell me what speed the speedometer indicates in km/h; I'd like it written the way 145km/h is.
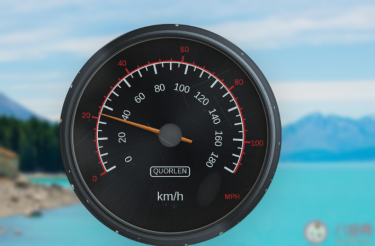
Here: 35km/h
